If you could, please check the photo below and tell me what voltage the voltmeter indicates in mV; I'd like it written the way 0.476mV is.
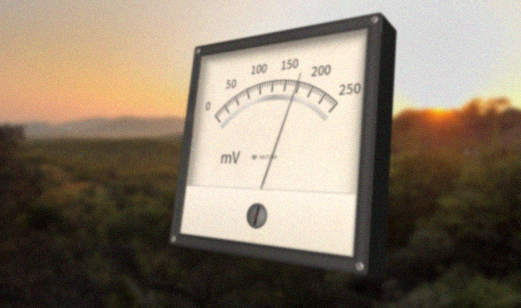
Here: 175mV
